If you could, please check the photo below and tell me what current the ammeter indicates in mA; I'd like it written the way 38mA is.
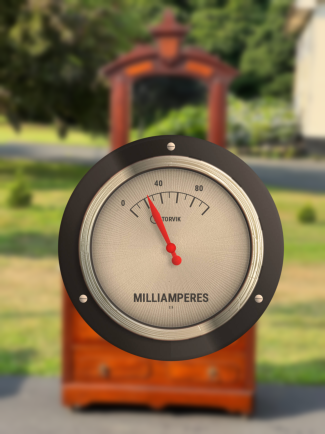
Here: 25mA
